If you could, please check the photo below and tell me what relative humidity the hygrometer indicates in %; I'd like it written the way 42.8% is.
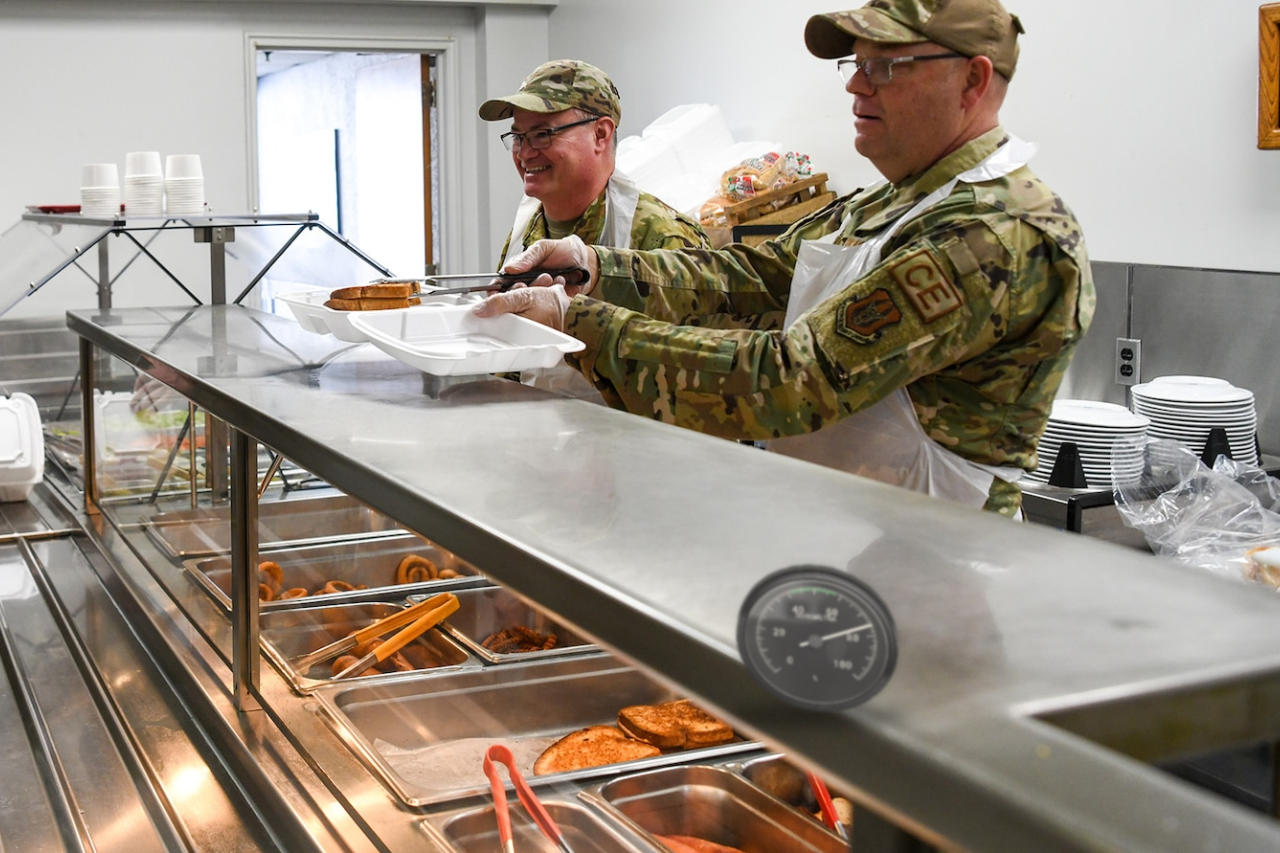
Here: 75%
